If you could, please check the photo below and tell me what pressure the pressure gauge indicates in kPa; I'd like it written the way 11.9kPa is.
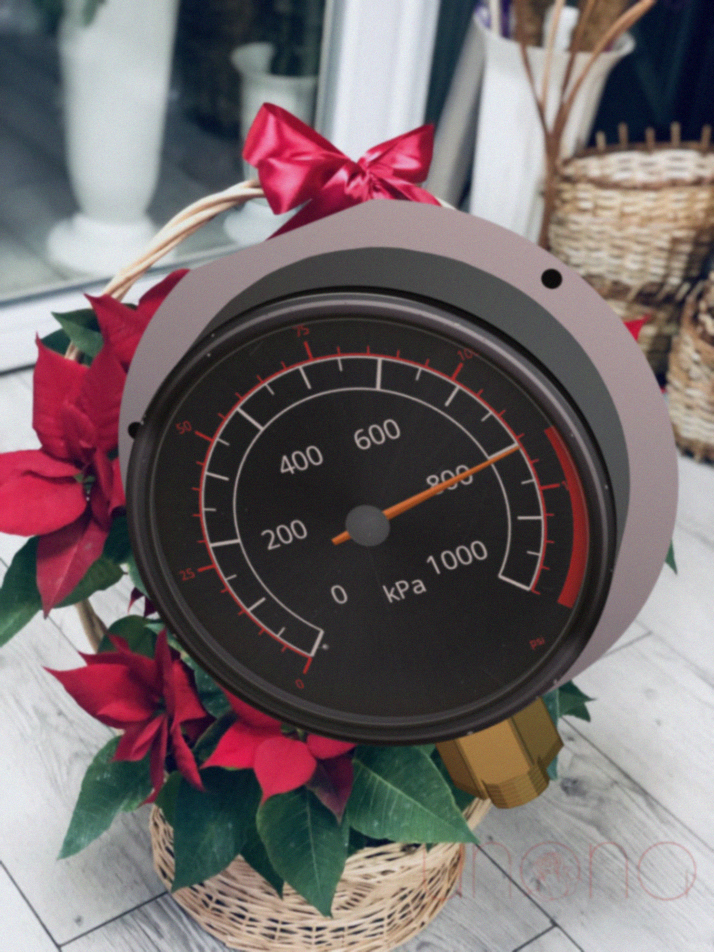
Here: 800kPa
